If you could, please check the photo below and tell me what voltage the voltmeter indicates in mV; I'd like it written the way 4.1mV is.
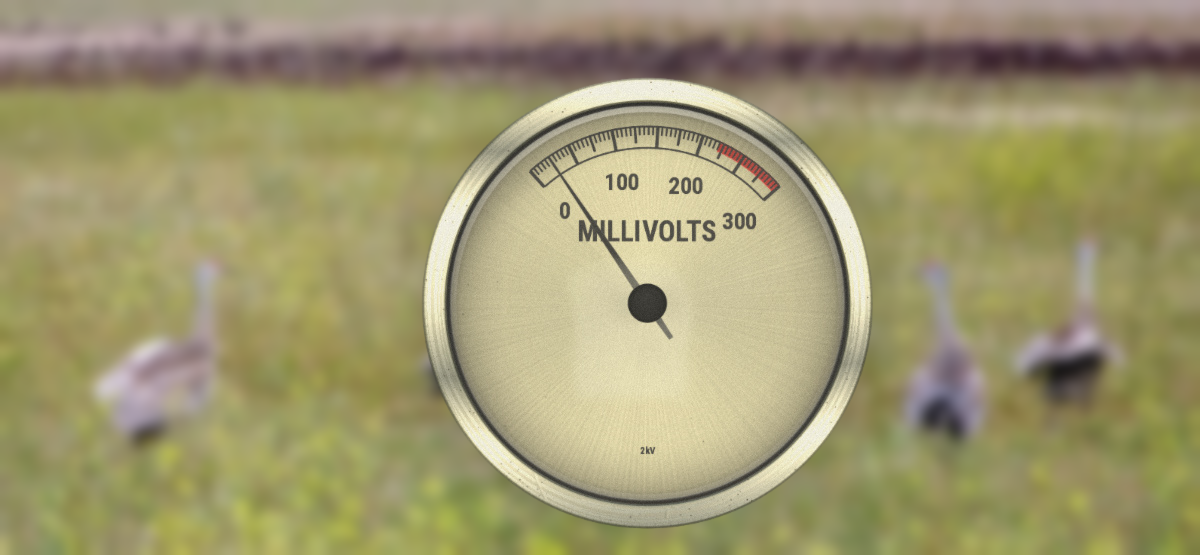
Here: 25mV
